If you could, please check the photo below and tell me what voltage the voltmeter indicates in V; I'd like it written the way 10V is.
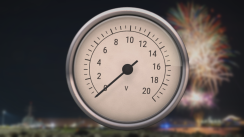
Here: 0V
